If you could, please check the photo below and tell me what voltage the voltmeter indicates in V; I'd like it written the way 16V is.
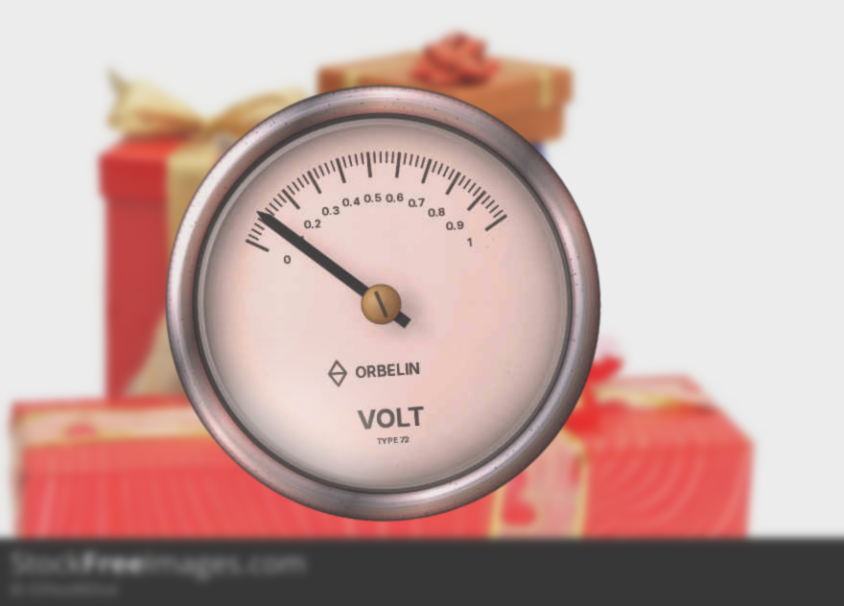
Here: 0.1V
